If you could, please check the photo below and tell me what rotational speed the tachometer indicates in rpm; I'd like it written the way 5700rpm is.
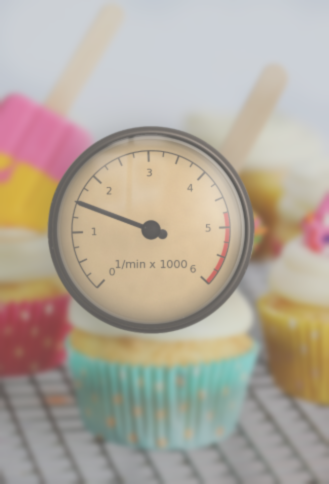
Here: 1500rpm
